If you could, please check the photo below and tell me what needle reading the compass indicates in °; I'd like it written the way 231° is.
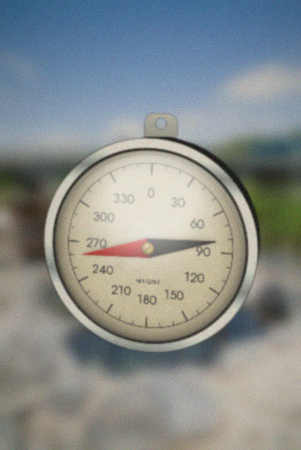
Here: 260°
